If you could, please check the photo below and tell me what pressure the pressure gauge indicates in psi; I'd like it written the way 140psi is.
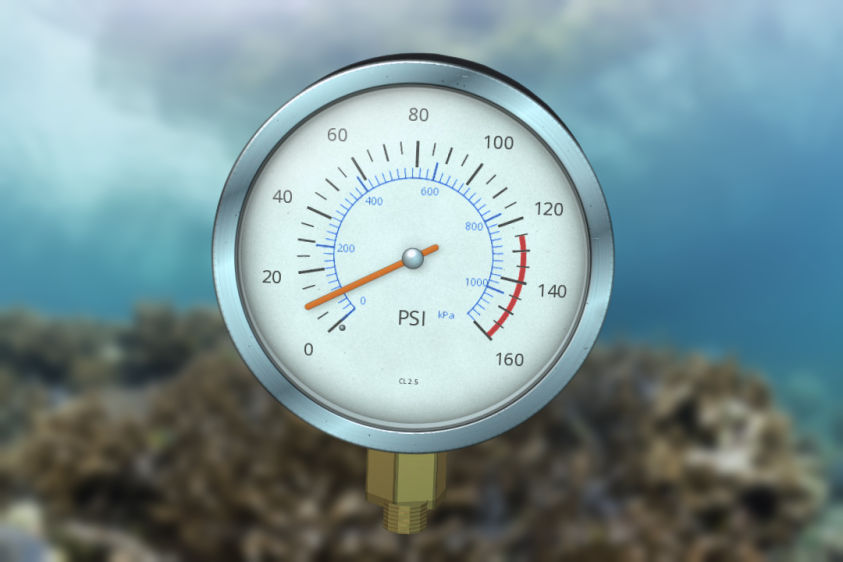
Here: 10psi
